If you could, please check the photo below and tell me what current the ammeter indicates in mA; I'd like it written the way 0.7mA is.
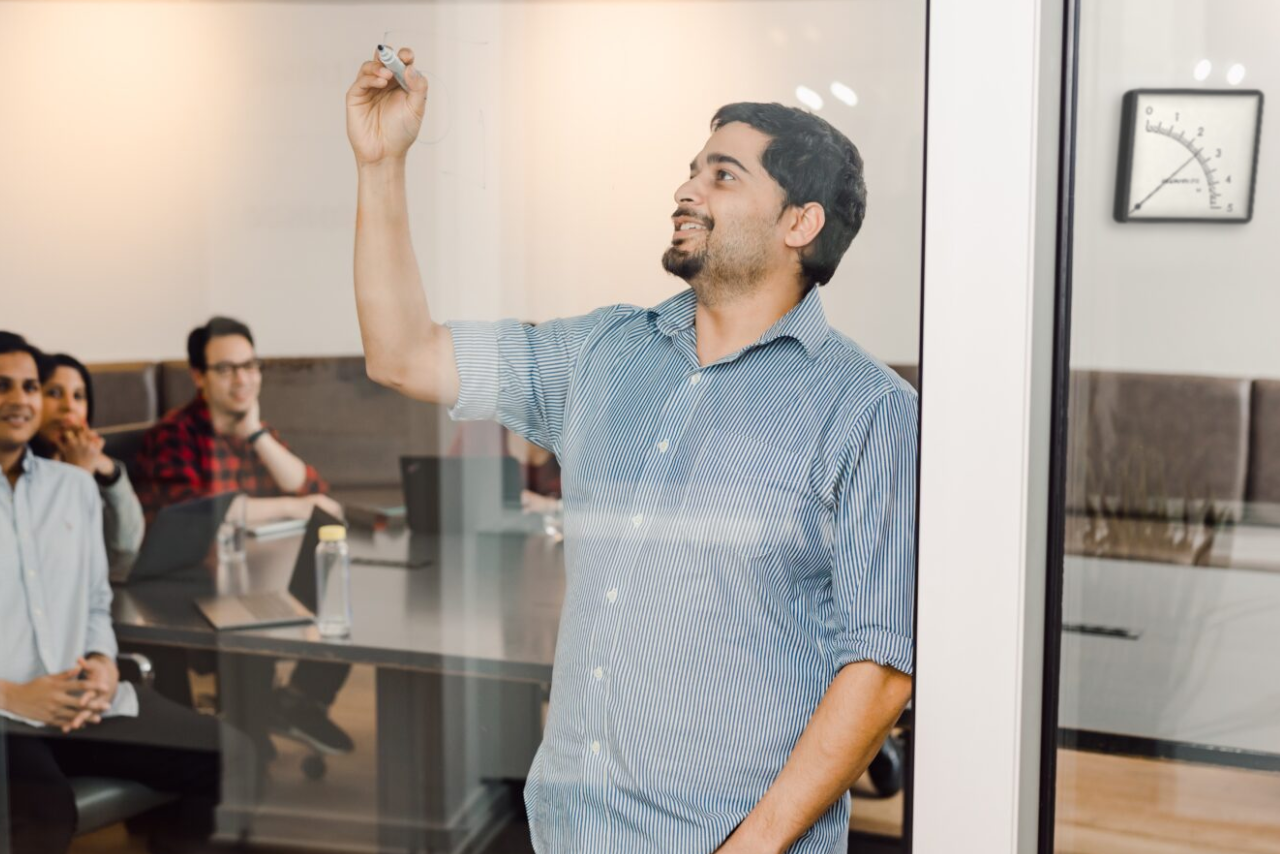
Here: 2.5mA
